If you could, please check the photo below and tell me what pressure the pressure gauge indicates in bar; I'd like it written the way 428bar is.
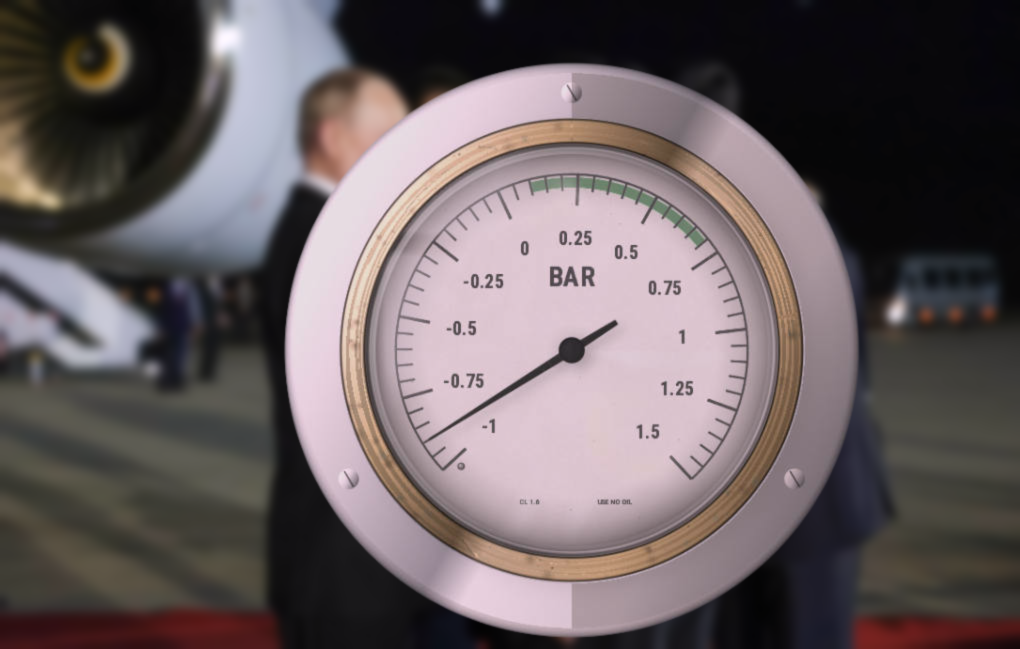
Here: -0.9bar
